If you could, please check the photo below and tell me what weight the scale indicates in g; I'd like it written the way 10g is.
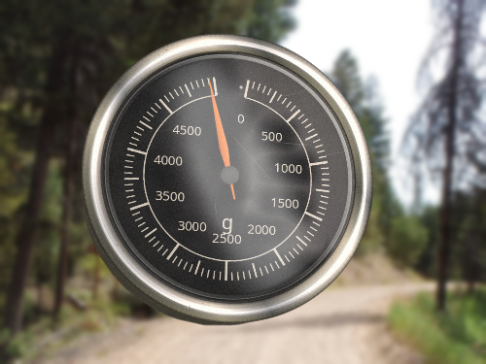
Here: 4950g
